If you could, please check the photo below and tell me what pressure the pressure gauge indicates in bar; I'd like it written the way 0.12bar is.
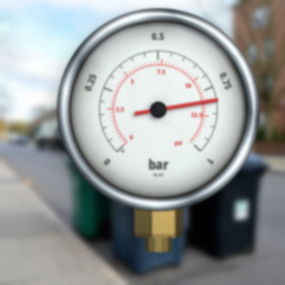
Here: 0.8bar
